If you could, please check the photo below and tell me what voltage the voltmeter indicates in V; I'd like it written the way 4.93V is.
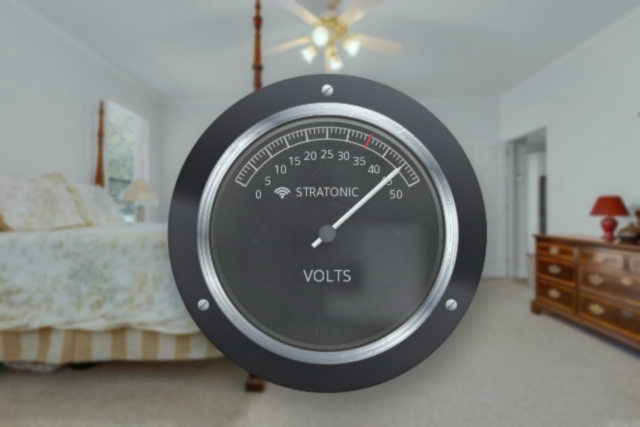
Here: 45V
